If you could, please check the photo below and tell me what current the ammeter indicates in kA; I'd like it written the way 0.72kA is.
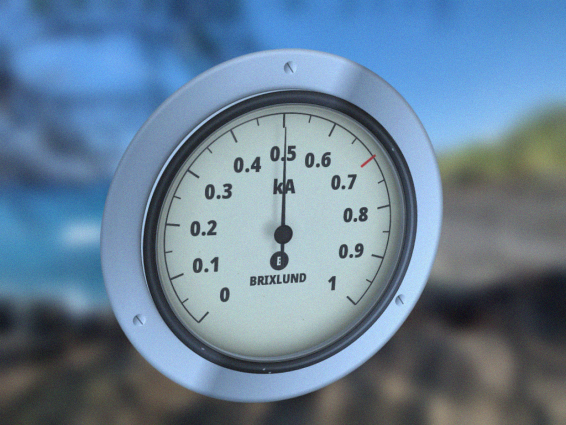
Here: 0.5kA
